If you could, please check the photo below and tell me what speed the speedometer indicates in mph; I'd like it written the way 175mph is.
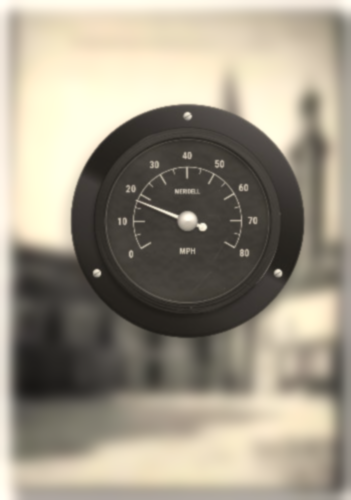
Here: 17.5mph
